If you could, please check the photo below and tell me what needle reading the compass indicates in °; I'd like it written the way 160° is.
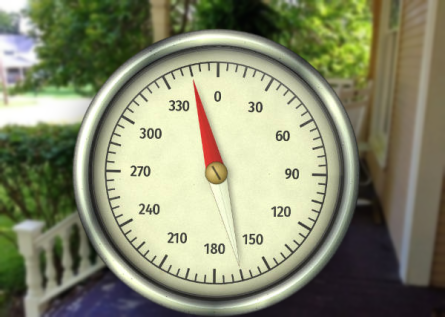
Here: 345°
